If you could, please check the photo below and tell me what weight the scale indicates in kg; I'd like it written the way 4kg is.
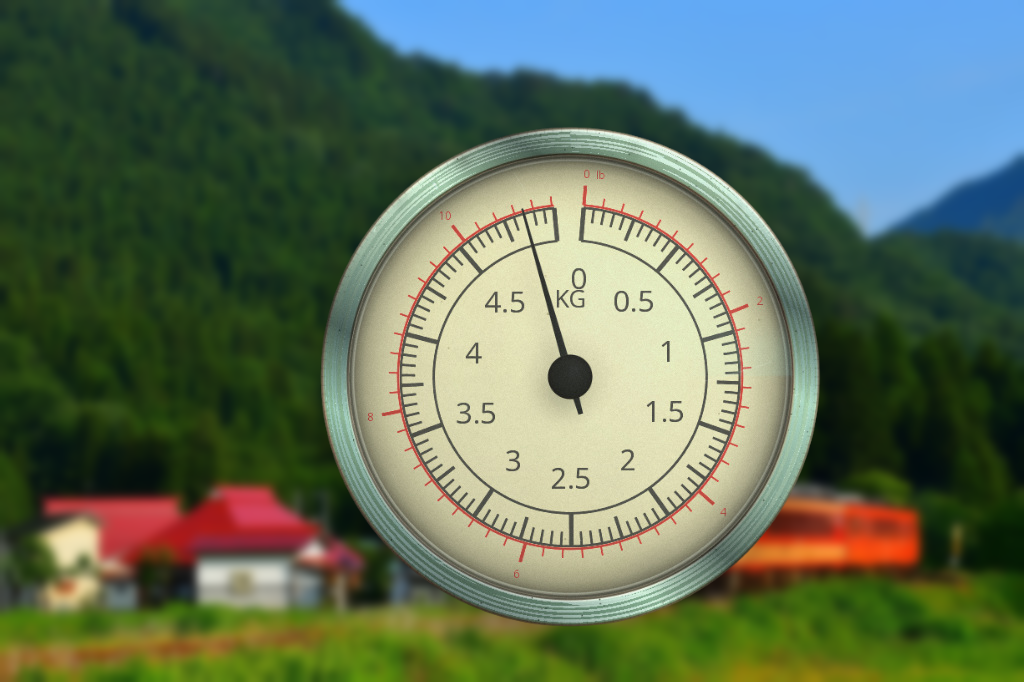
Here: 4.85kg
